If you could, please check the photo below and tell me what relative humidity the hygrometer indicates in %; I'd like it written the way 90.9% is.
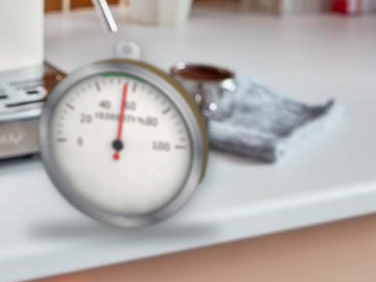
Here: 56%
